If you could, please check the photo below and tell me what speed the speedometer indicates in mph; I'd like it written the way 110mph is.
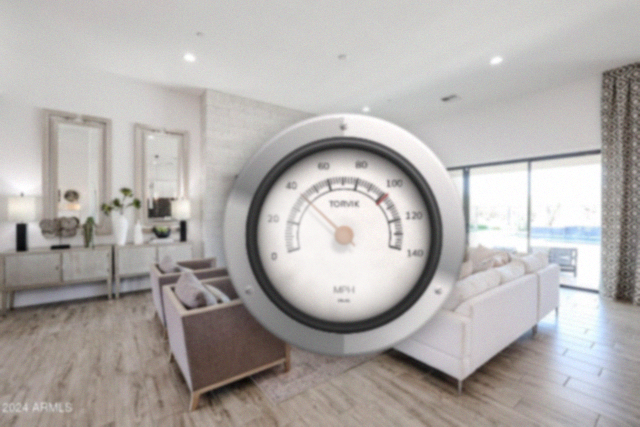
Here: 40mph
